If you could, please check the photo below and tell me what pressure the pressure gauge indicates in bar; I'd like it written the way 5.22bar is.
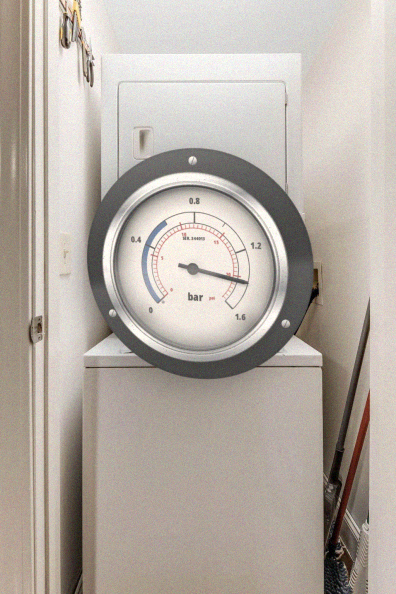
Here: 1.4bar
